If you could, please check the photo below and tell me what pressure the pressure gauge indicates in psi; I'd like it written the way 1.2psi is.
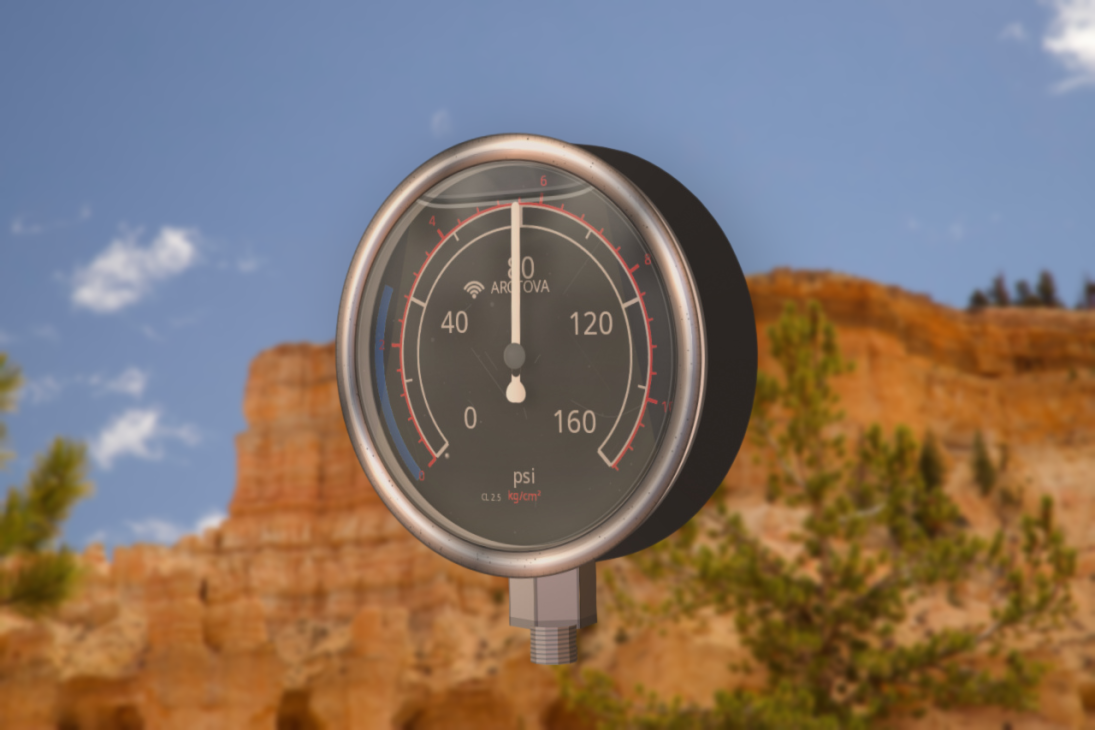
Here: 80psi
